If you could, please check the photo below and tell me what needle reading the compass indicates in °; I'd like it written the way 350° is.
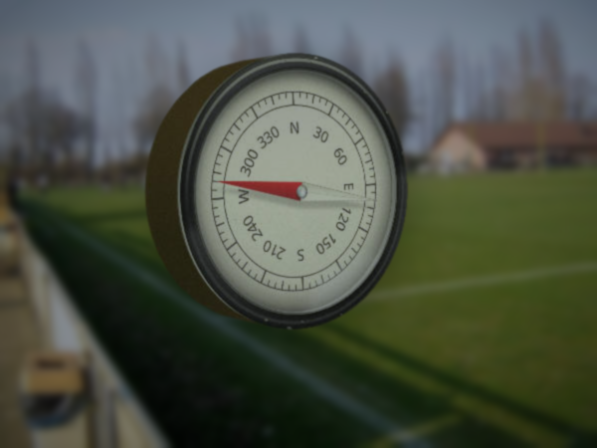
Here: 280°
